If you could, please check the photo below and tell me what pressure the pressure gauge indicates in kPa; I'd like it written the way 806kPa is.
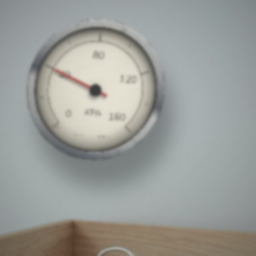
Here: 40kPa
